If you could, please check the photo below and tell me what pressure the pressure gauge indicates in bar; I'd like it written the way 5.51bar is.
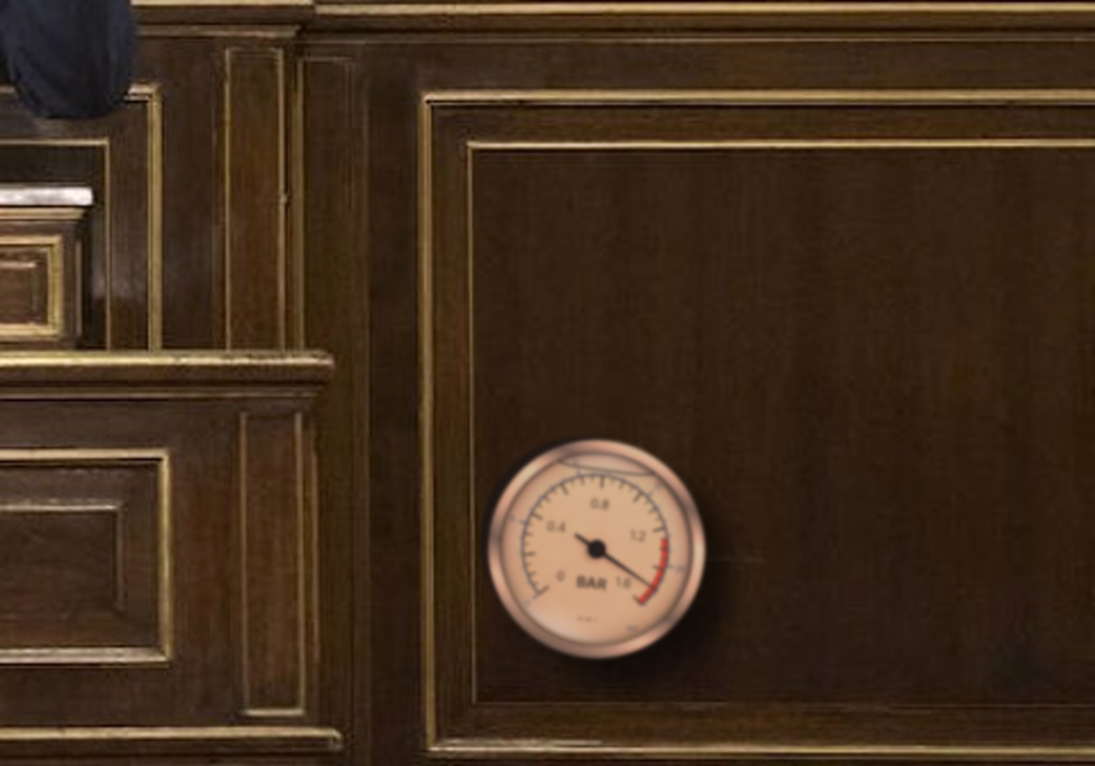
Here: 1.5bar
